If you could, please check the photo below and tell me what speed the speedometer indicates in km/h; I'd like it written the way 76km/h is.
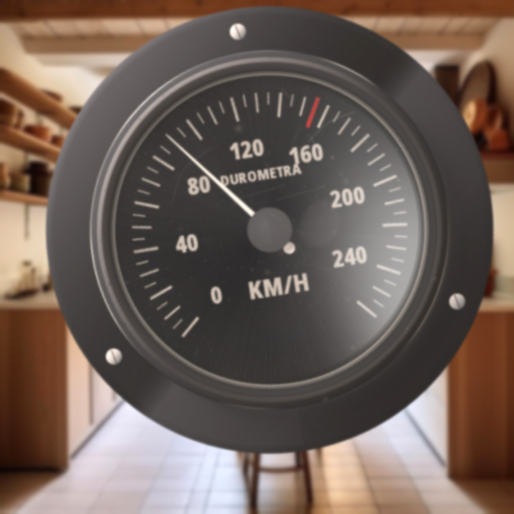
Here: 90km/h
